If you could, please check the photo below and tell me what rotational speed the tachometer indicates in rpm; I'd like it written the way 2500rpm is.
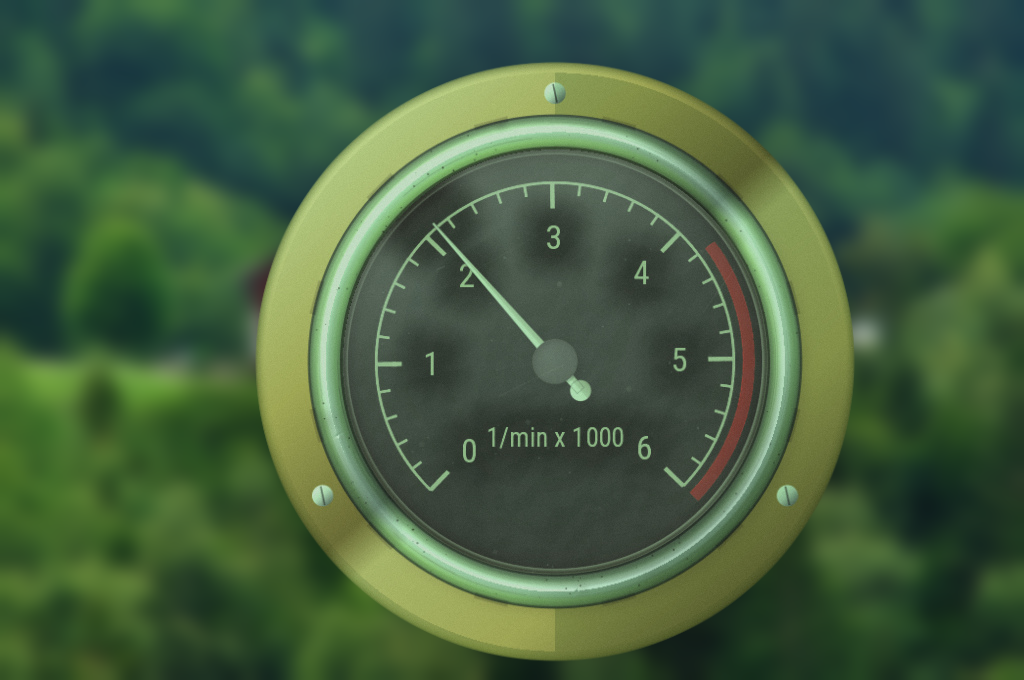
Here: 2100rpm
